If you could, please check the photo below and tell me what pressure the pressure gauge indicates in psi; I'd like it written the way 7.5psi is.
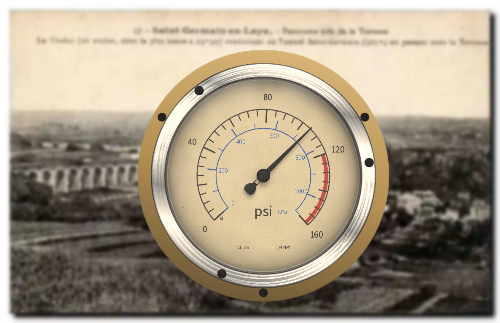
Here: 105psi
